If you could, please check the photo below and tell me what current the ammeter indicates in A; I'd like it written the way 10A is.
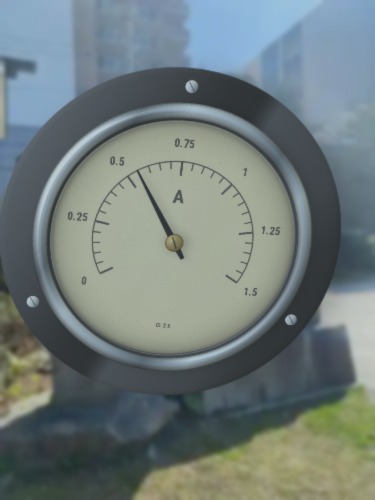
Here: 0.55A
